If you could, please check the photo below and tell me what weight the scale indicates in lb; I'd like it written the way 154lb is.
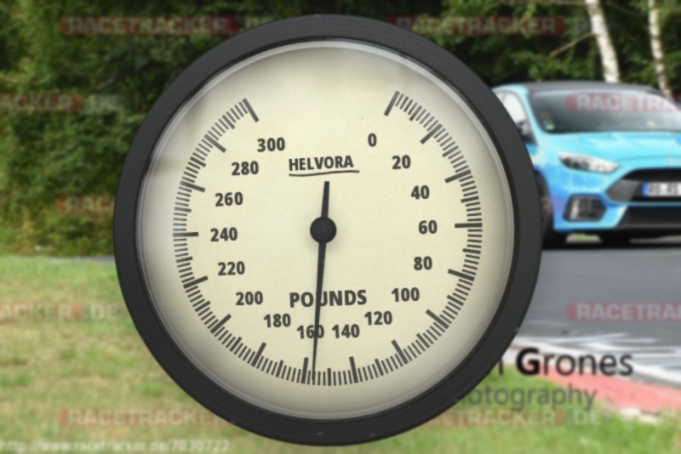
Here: 156lb
